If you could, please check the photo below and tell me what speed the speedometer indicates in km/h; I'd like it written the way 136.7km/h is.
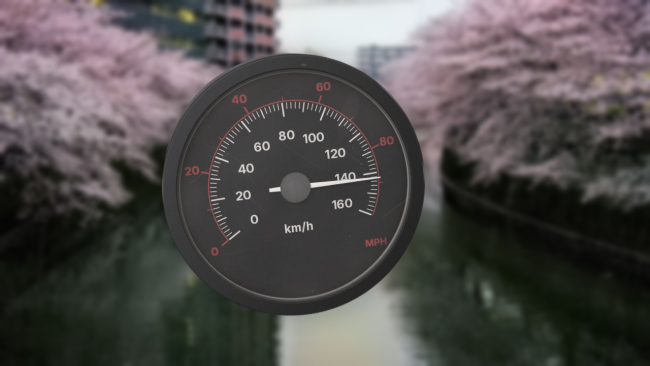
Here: 142km/h
